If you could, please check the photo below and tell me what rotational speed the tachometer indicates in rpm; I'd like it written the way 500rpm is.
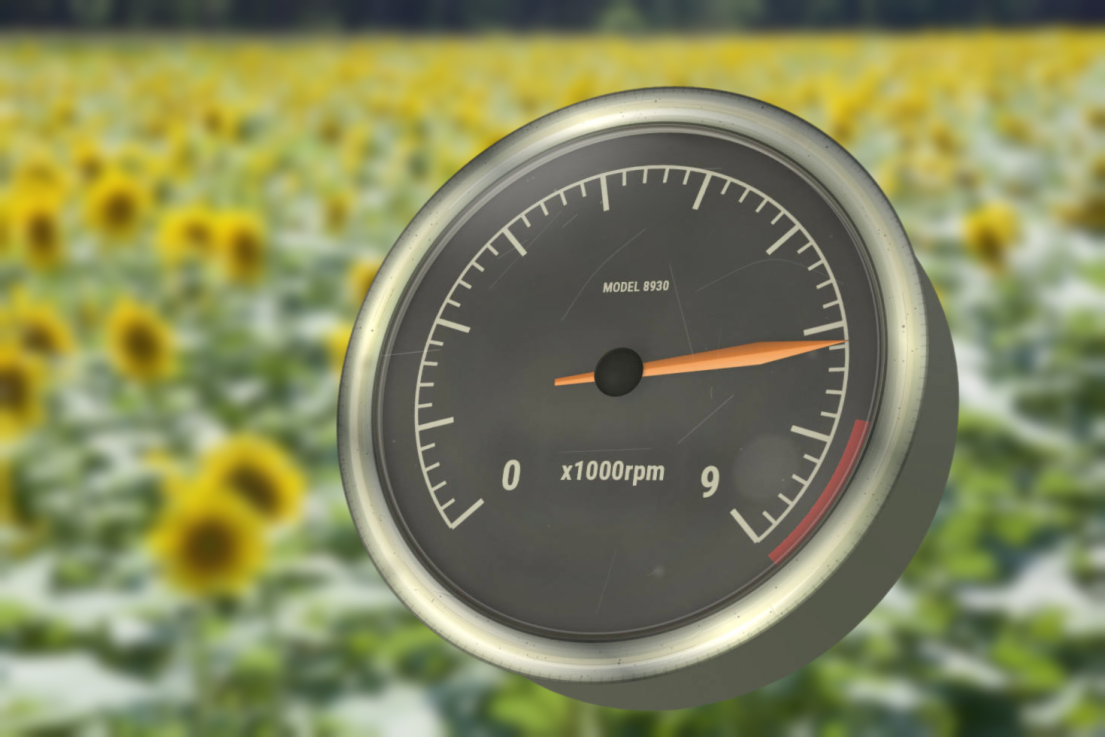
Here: 7200rpm
